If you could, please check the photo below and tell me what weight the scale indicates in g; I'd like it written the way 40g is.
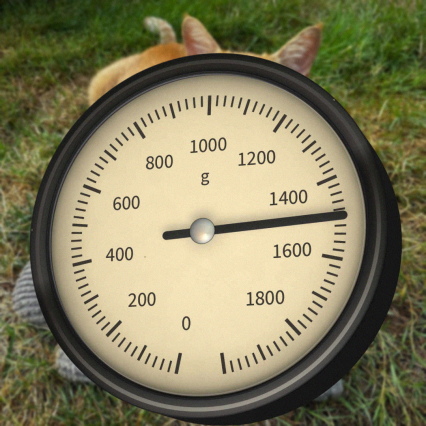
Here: 1500g
